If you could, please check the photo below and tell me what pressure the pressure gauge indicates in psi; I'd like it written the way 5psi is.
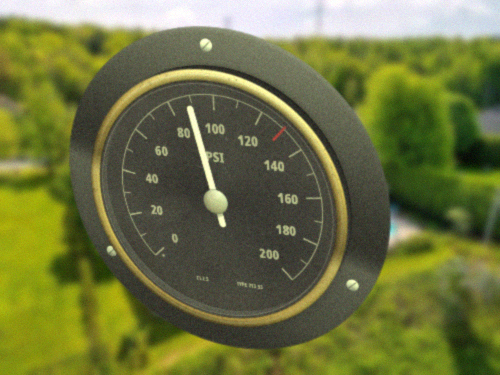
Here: 90psi
